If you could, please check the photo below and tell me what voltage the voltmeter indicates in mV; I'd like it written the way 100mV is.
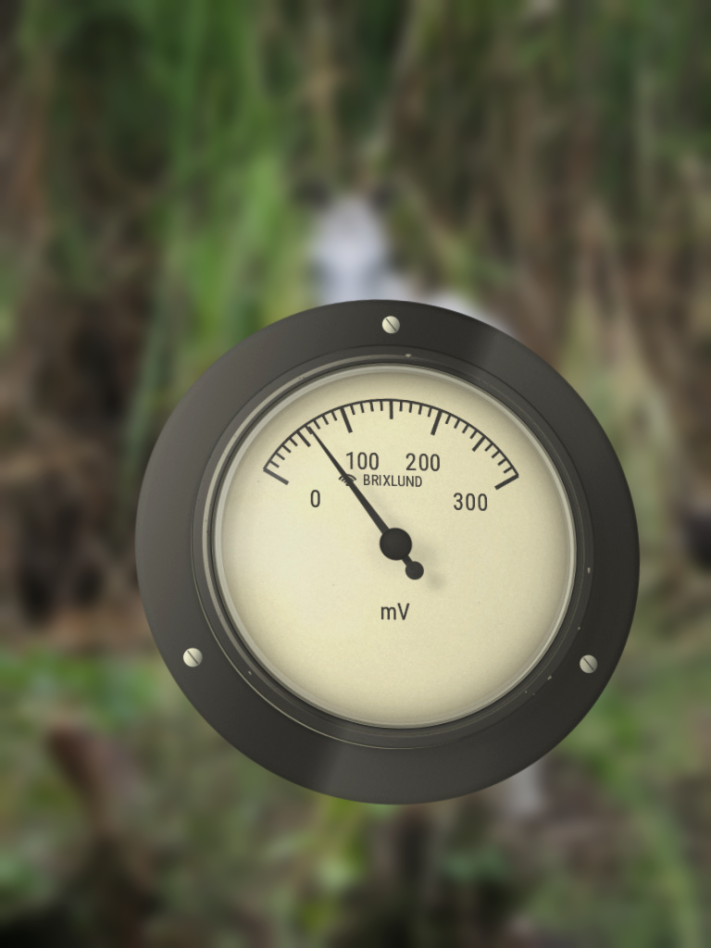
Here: 60mV
